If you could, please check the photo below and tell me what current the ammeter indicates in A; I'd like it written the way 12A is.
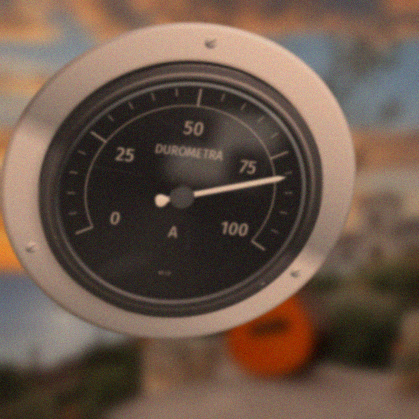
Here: 80A
